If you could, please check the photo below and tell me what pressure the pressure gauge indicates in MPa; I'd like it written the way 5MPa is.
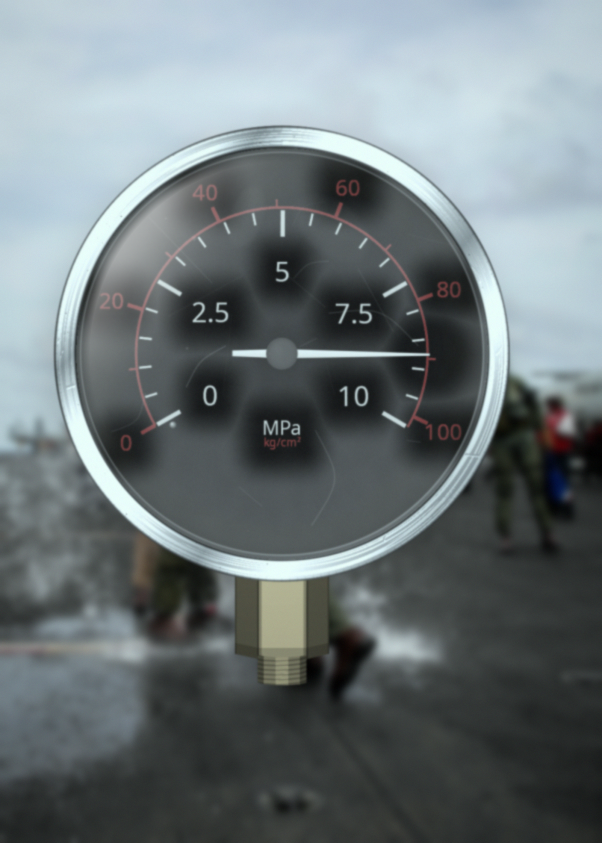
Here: 8.75MPa
